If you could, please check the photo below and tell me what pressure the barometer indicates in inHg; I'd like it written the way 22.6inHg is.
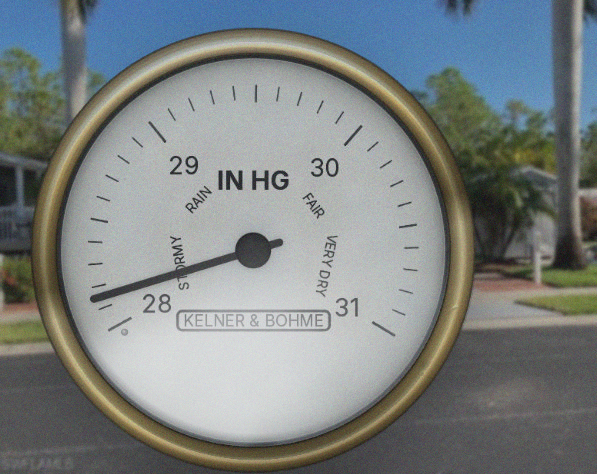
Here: 28.15inHg
